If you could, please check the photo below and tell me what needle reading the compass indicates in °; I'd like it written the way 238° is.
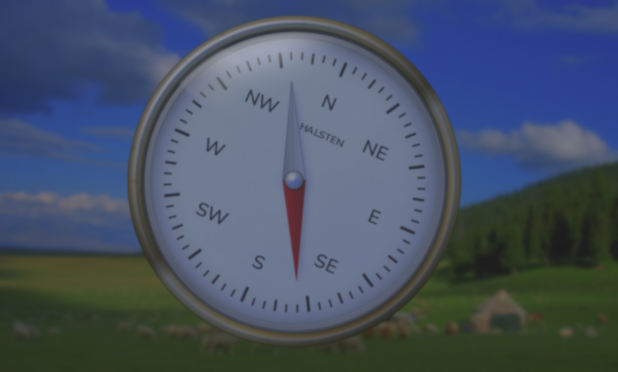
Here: 155°
